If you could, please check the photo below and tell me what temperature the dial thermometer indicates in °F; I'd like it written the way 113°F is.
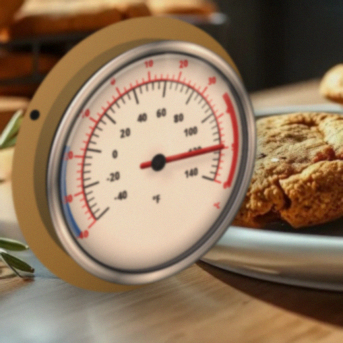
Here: 120°F
